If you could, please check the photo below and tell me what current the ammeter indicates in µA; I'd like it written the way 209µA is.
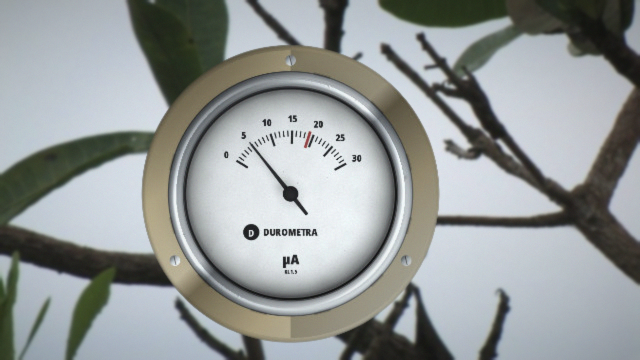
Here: 5µA
